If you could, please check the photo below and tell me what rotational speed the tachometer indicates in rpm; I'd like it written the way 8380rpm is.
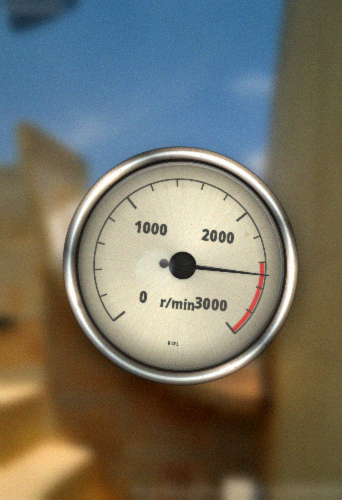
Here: 2500rpm
